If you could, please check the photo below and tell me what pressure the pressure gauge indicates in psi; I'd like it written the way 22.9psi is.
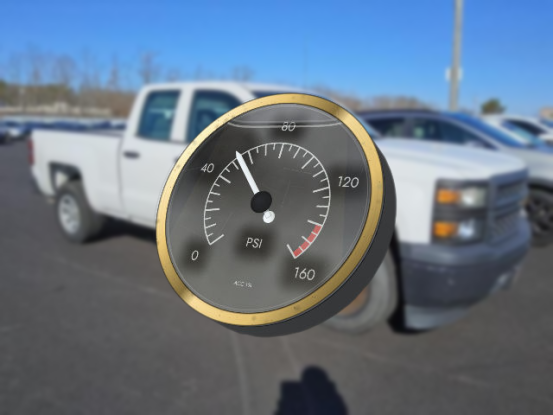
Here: 55psi
